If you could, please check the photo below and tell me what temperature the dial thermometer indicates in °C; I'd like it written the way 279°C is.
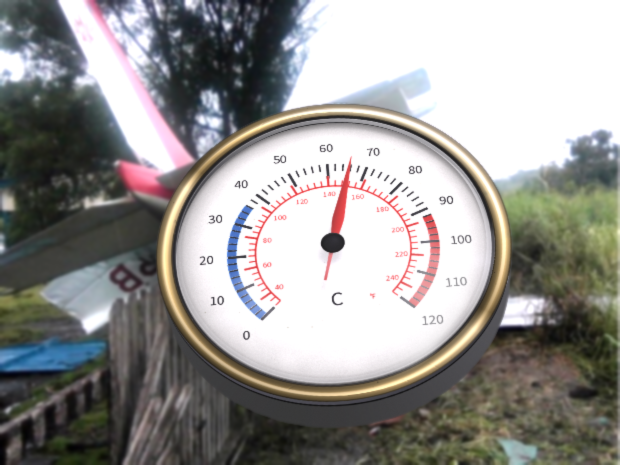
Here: 66°C
